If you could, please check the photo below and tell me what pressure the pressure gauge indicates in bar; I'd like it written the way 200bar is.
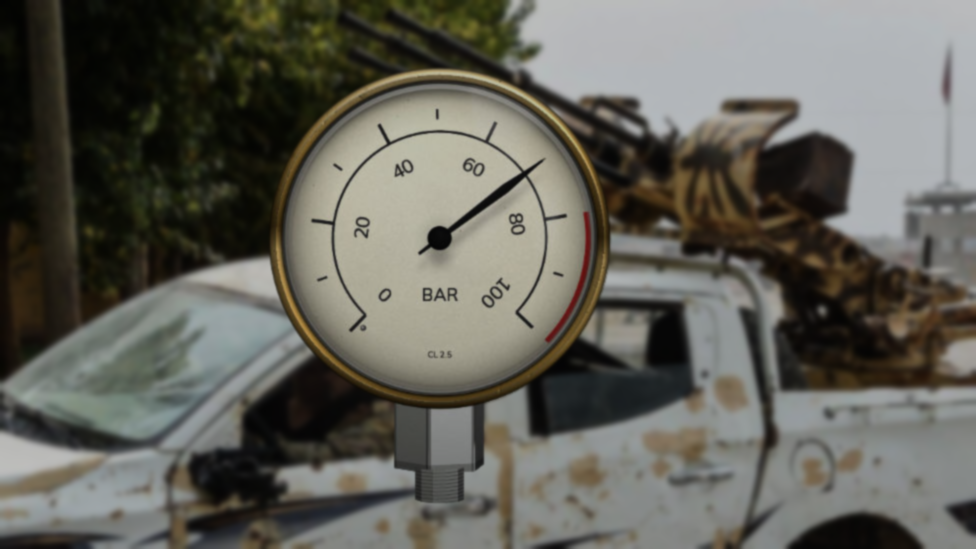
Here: 70bar
